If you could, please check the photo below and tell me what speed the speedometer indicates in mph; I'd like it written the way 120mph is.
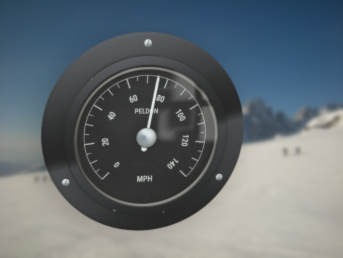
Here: 75mph
